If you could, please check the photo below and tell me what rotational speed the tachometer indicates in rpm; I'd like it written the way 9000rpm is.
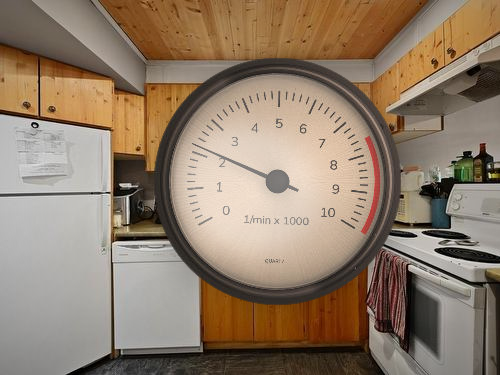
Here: 2200rpm
